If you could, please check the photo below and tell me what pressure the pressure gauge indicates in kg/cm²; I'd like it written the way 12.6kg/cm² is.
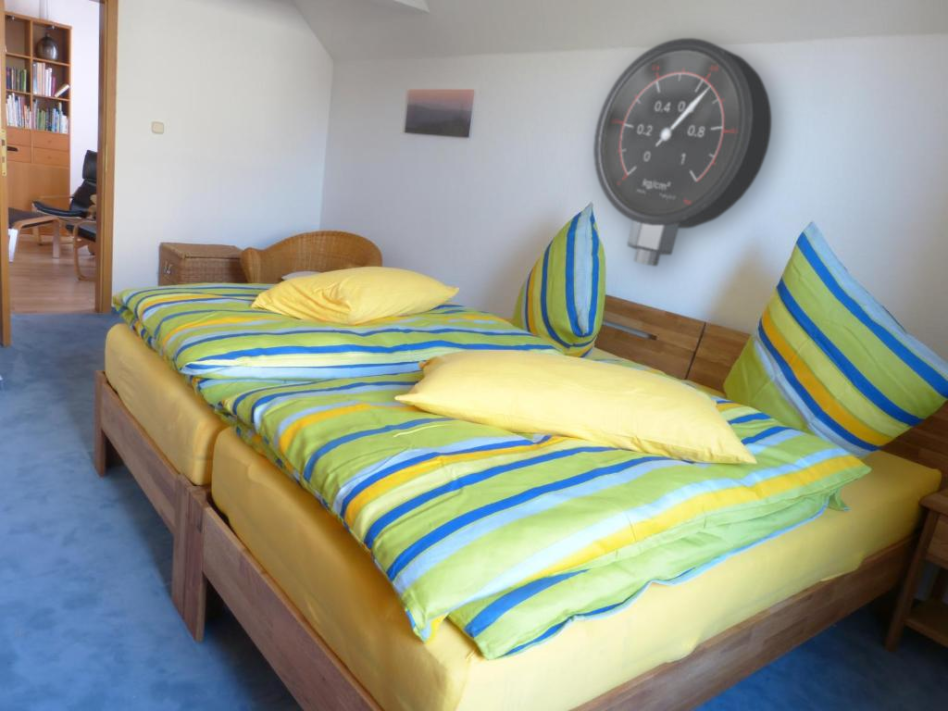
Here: 0.65kg/cm²
